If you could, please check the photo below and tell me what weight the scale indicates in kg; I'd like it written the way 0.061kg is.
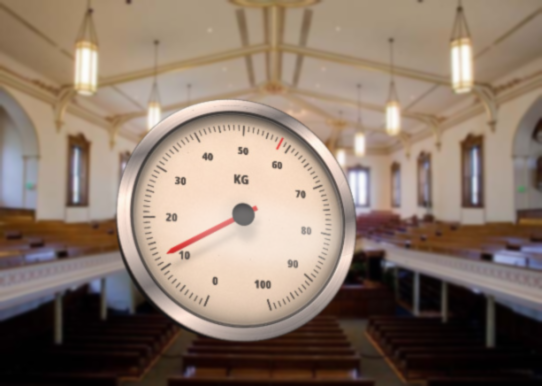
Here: 12kg
